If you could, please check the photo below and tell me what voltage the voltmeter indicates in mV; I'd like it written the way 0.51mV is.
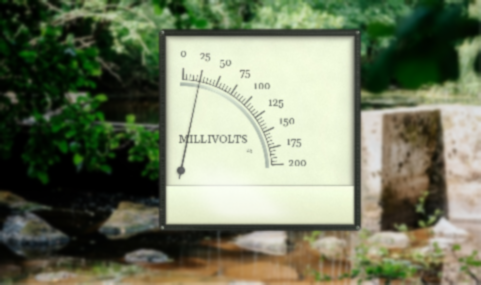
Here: 25mV
